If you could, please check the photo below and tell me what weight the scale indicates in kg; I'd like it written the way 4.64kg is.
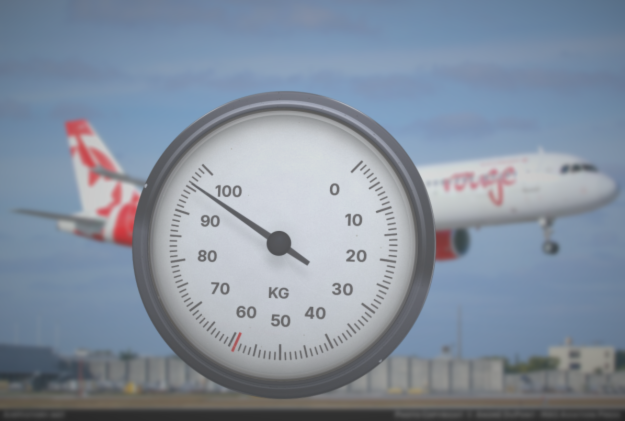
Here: 96kg
